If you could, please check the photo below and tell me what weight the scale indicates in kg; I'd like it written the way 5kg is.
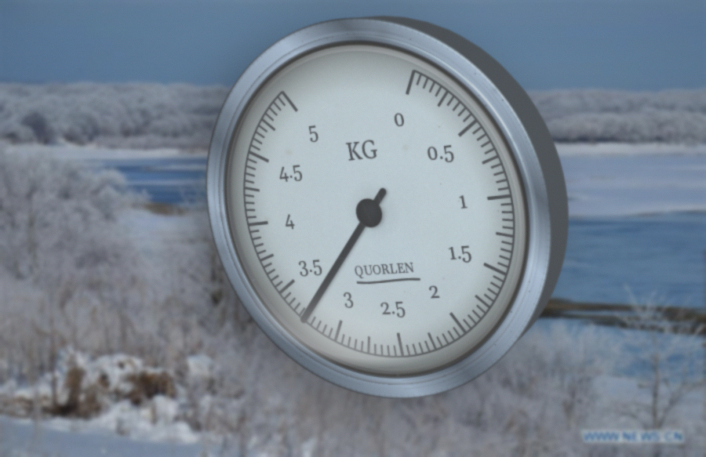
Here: 3.25kg
